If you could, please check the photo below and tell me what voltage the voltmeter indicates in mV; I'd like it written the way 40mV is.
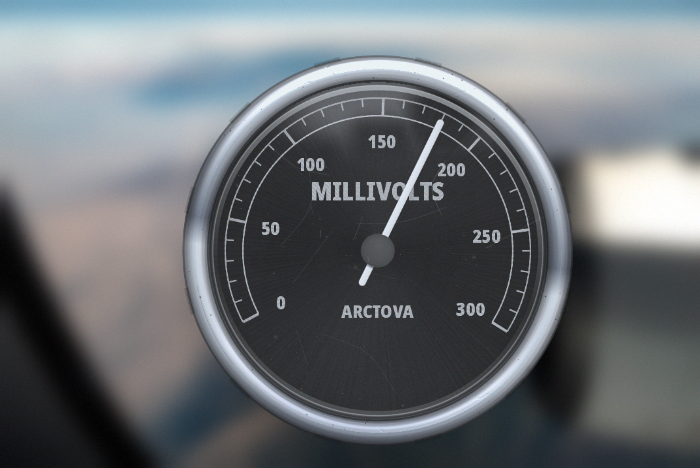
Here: 180mV
